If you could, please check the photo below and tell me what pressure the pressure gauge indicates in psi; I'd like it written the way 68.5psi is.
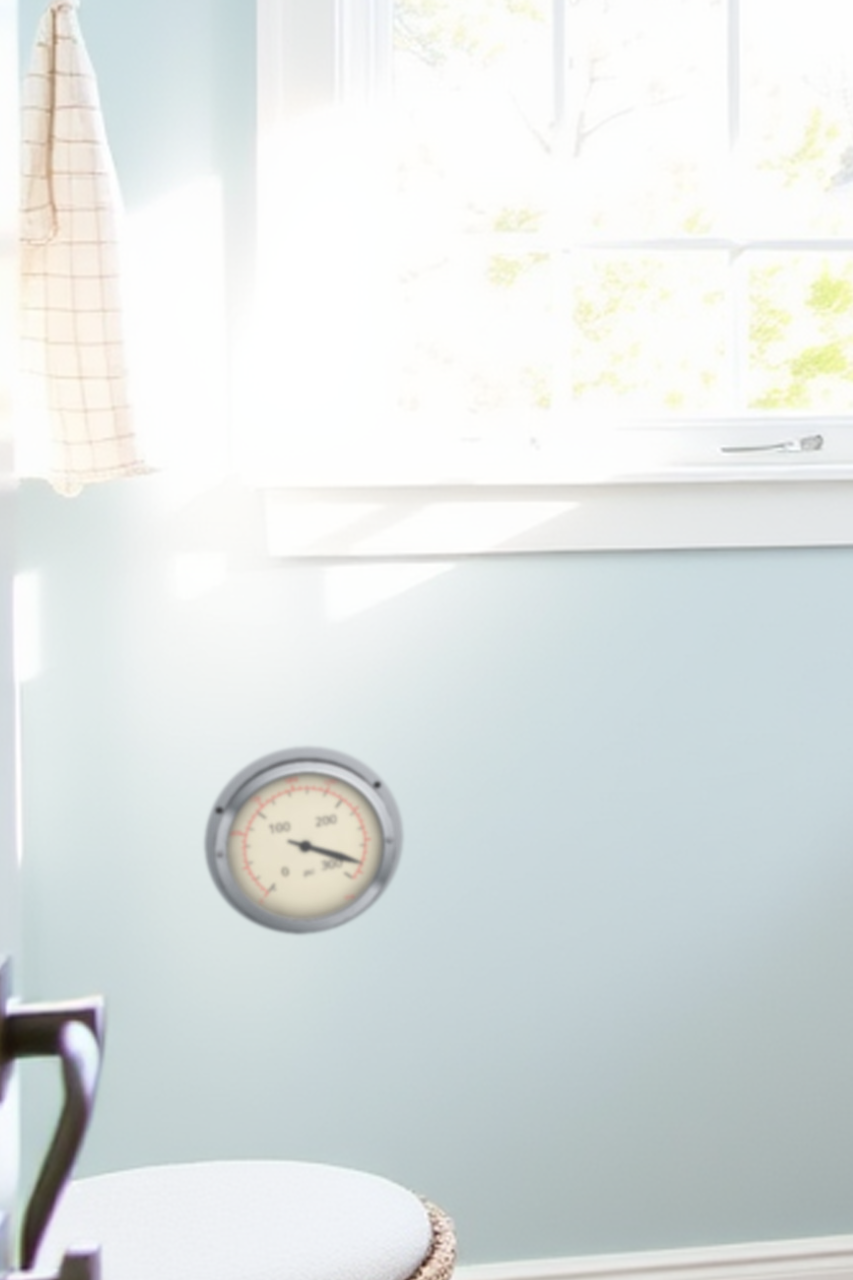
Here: 280psi
